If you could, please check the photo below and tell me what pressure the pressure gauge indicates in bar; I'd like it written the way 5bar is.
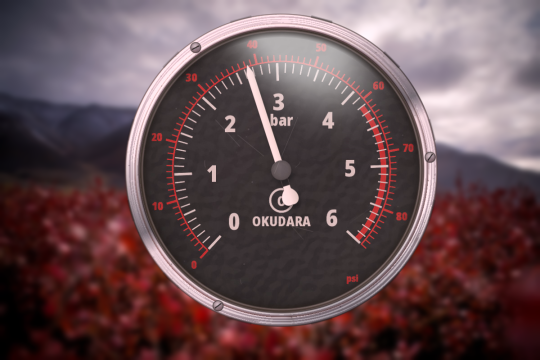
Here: 2.65bar
